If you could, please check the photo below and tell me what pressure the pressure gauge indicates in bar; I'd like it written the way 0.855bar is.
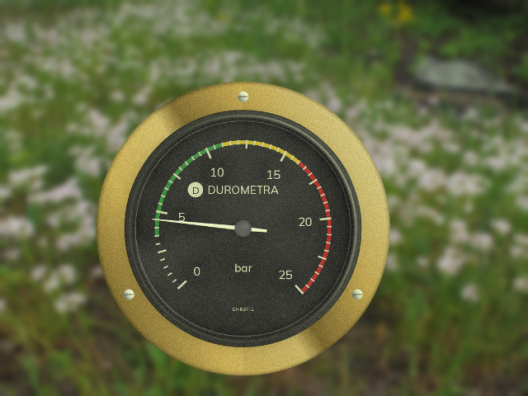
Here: 4.5bar
